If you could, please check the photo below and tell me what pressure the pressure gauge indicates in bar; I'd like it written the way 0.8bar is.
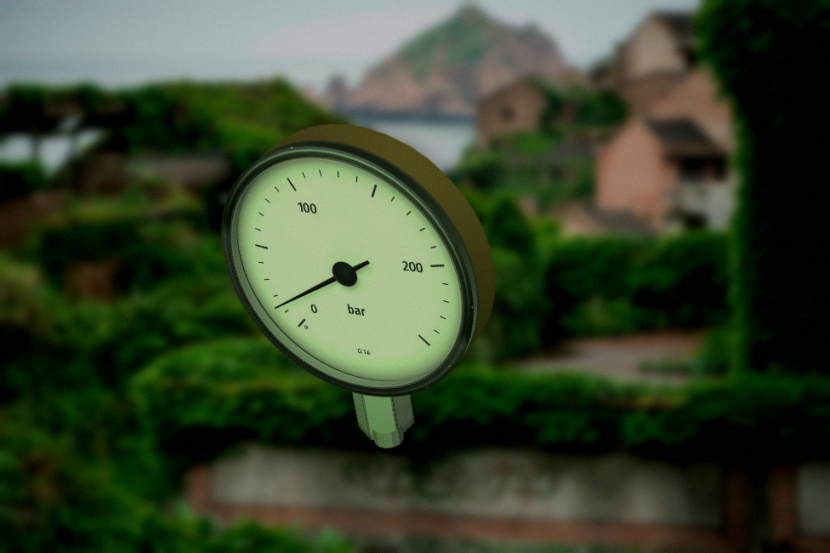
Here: 15bar
